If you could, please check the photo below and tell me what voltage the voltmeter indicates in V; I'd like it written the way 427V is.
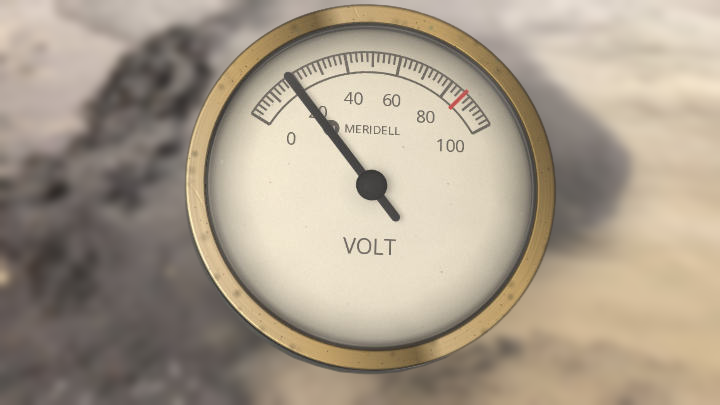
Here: 18V
